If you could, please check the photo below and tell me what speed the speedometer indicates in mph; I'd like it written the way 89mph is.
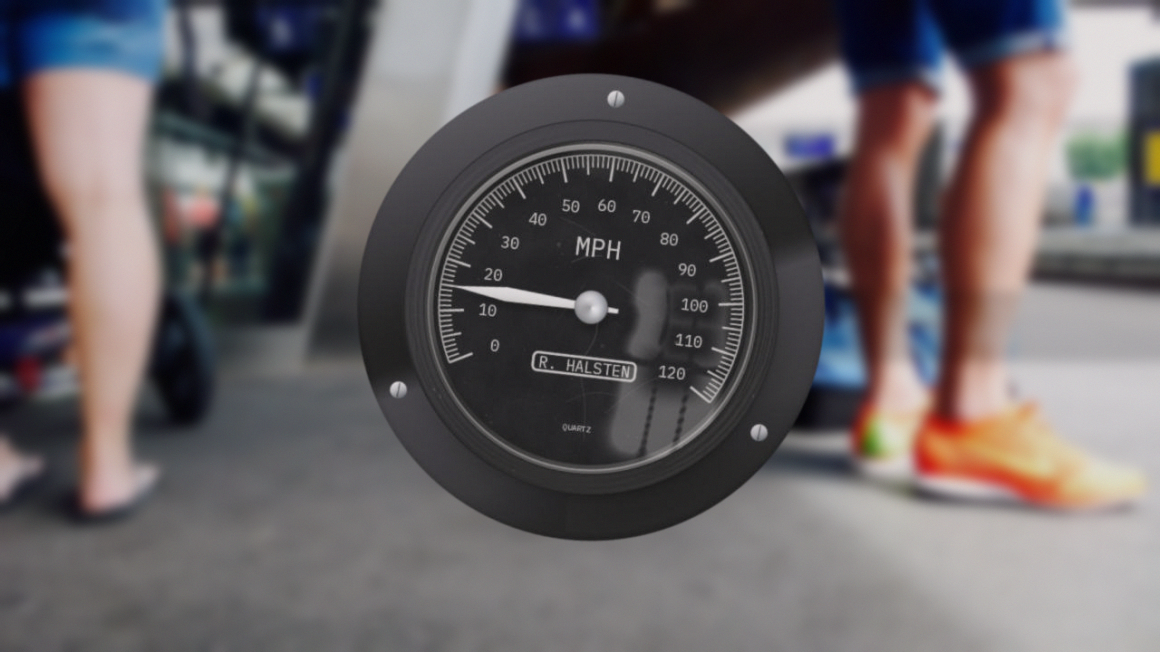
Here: 15mph
